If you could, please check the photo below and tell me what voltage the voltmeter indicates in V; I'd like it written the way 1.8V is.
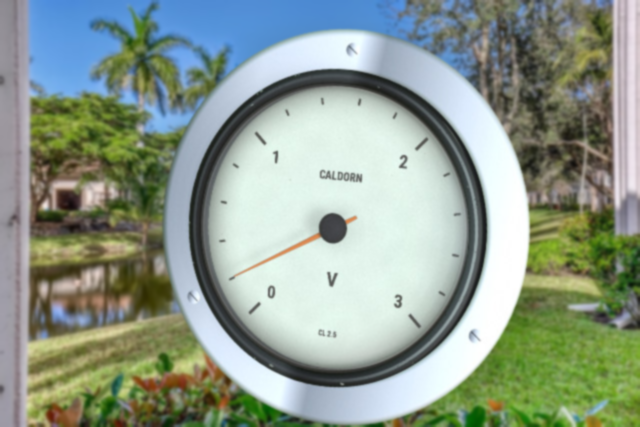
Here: 0.2V
